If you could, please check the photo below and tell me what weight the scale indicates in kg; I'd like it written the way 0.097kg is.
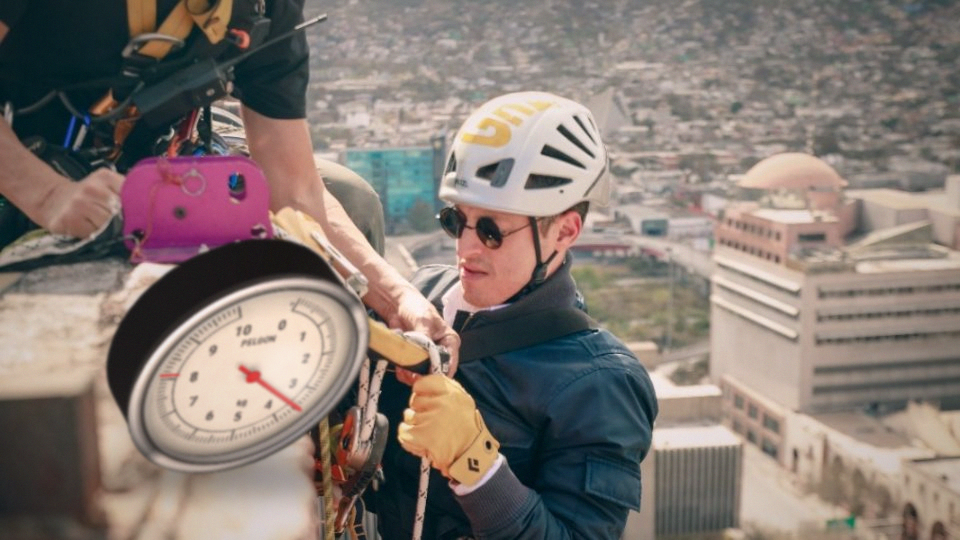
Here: 3.5kg
